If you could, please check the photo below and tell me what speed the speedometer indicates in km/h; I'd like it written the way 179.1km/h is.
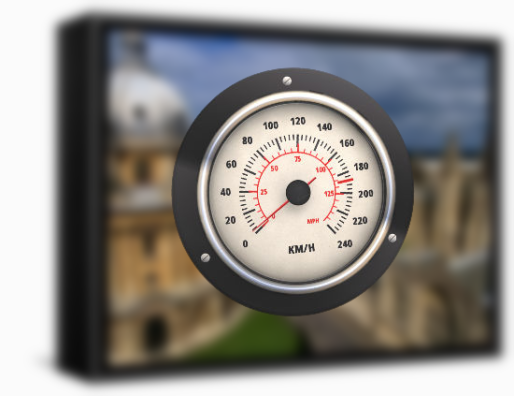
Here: 4km/h
